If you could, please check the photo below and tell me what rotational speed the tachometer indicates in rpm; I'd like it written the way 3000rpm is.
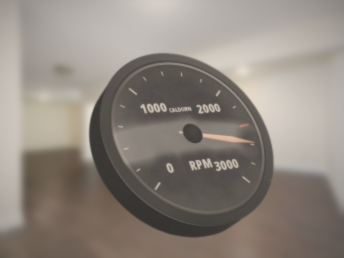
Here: 2600rpm
